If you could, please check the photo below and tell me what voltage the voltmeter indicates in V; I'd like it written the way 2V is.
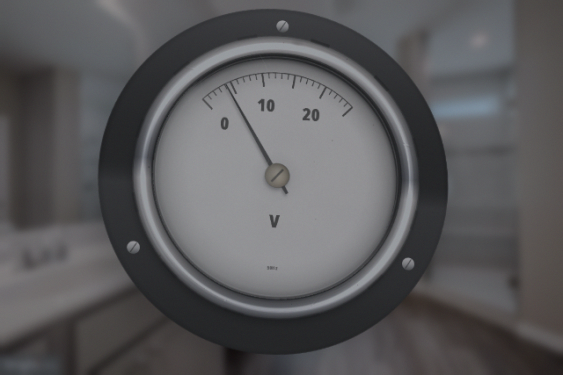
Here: 4V
